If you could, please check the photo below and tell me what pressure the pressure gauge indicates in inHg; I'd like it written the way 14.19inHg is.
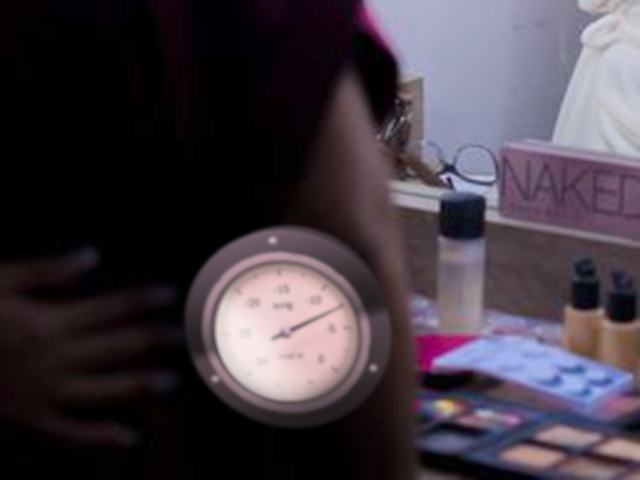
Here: -7.5inHg
